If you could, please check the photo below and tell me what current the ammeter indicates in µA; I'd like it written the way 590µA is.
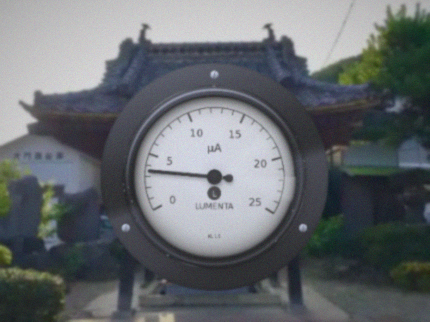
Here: 3.5µA
